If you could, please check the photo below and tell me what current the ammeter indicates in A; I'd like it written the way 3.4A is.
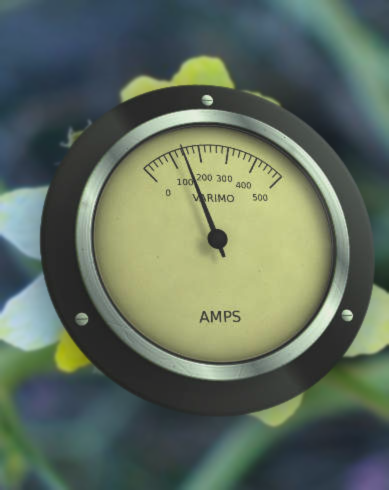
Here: 140A
